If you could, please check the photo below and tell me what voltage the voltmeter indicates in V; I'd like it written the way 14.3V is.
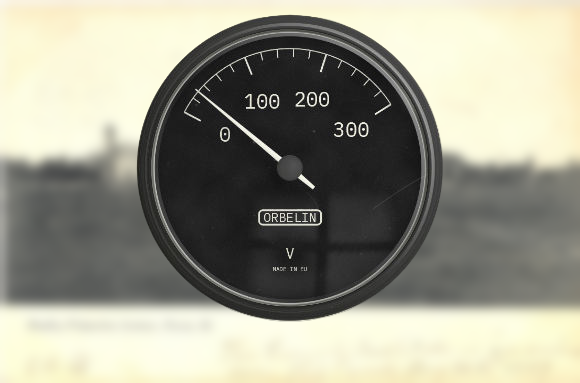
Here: 30V
